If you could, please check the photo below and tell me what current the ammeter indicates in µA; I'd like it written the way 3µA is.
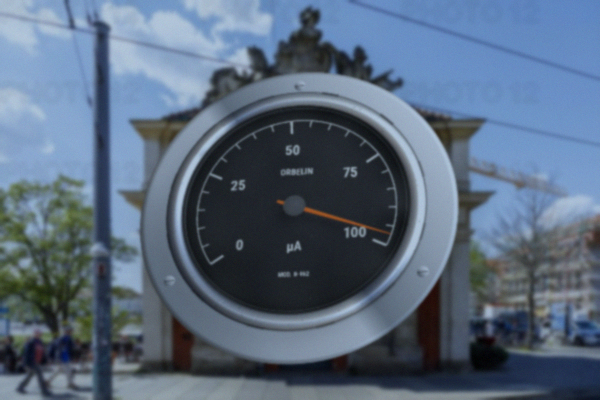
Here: 97.5µA
